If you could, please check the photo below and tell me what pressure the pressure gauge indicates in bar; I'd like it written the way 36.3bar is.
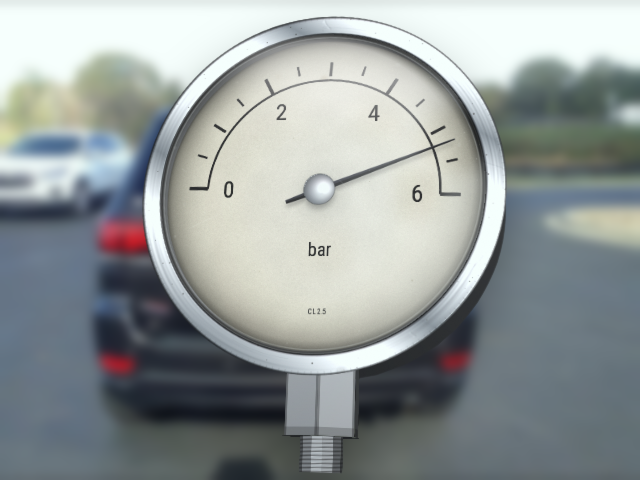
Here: 5.25bar
